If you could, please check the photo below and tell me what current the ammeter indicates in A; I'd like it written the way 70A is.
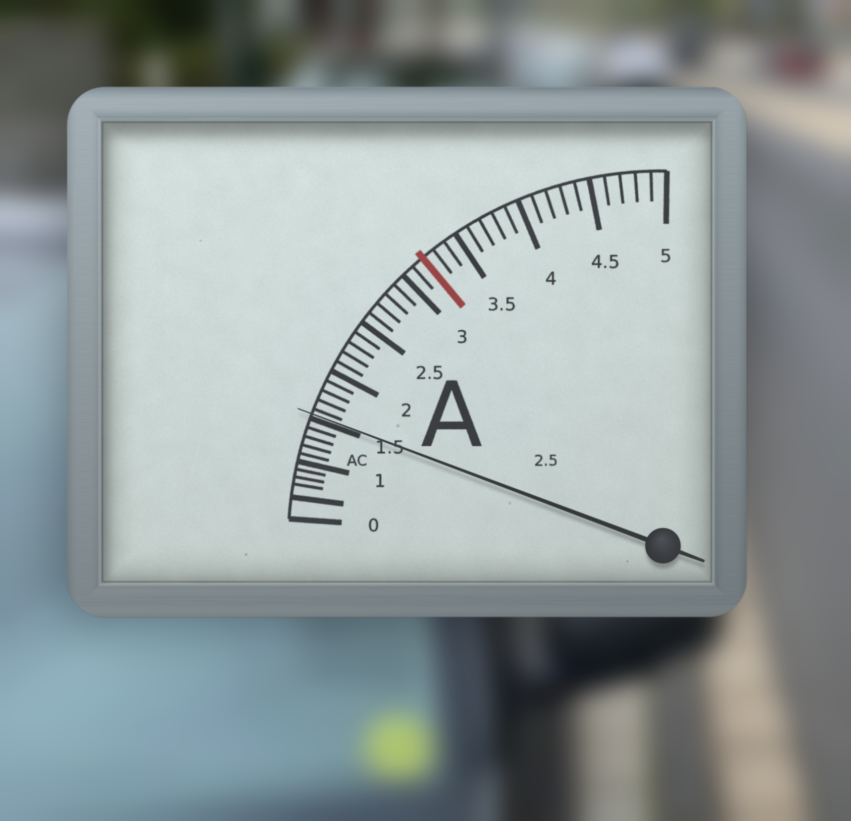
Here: 1.55A
